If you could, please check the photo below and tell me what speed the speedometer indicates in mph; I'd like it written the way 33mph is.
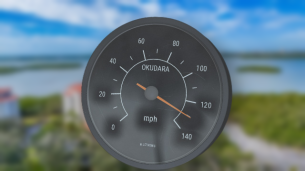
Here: 130mph
